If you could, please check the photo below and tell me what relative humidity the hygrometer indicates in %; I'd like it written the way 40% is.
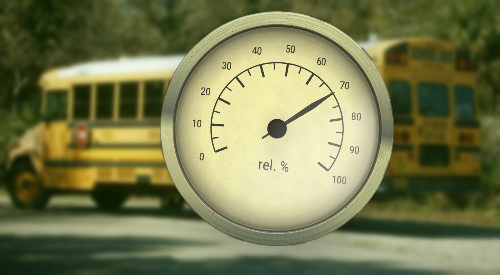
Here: 70%
